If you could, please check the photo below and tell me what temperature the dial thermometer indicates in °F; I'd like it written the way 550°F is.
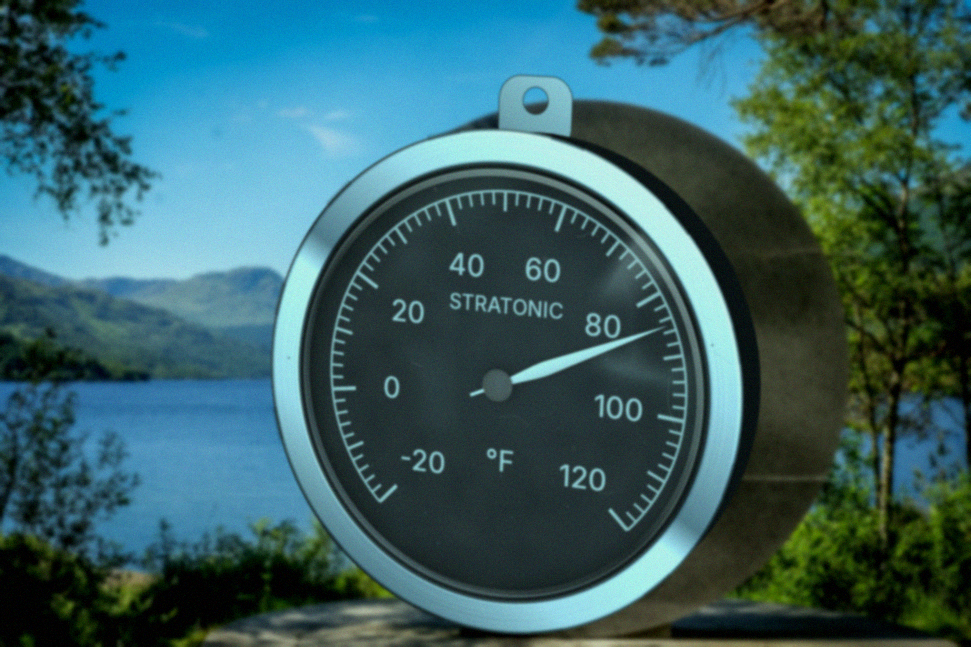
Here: 85°F
